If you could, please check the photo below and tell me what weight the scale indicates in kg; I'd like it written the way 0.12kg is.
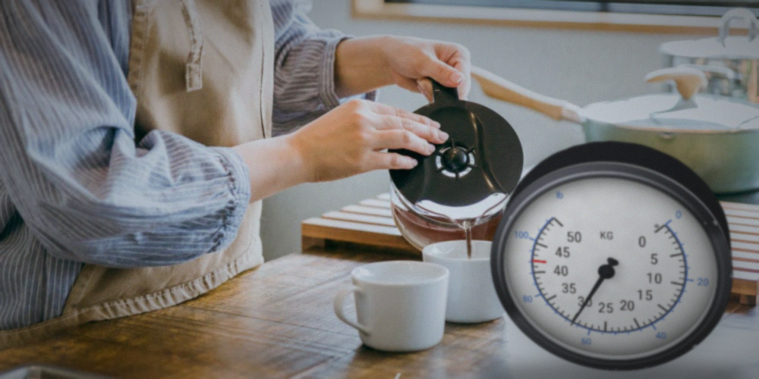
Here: 30kg
